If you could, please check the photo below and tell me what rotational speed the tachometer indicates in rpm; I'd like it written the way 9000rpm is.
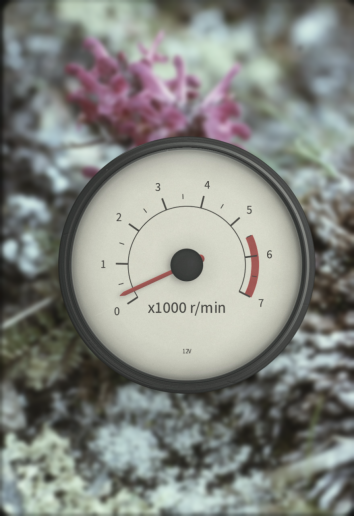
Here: 250rpm
